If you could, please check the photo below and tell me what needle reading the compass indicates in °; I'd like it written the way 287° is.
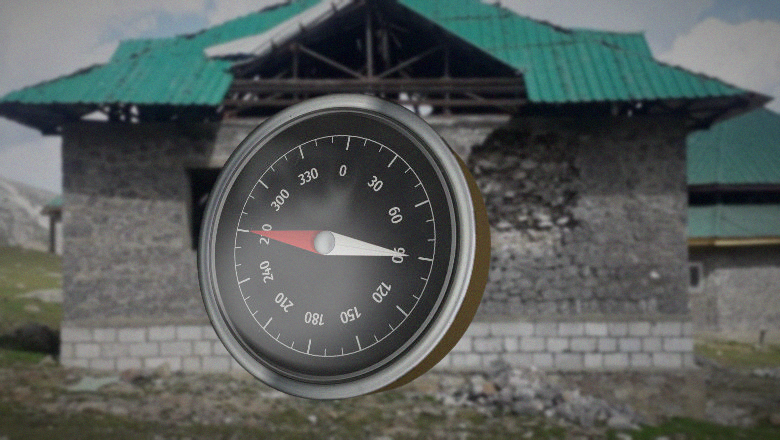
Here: 270°
